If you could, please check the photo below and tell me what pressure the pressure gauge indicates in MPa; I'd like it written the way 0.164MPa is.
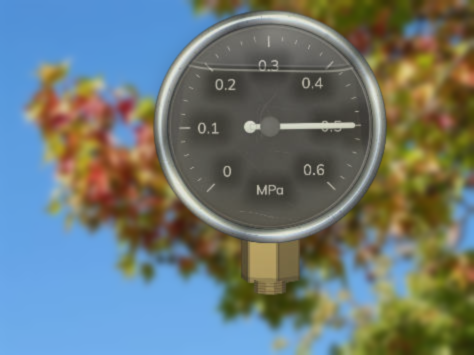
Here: 0.5MPa
